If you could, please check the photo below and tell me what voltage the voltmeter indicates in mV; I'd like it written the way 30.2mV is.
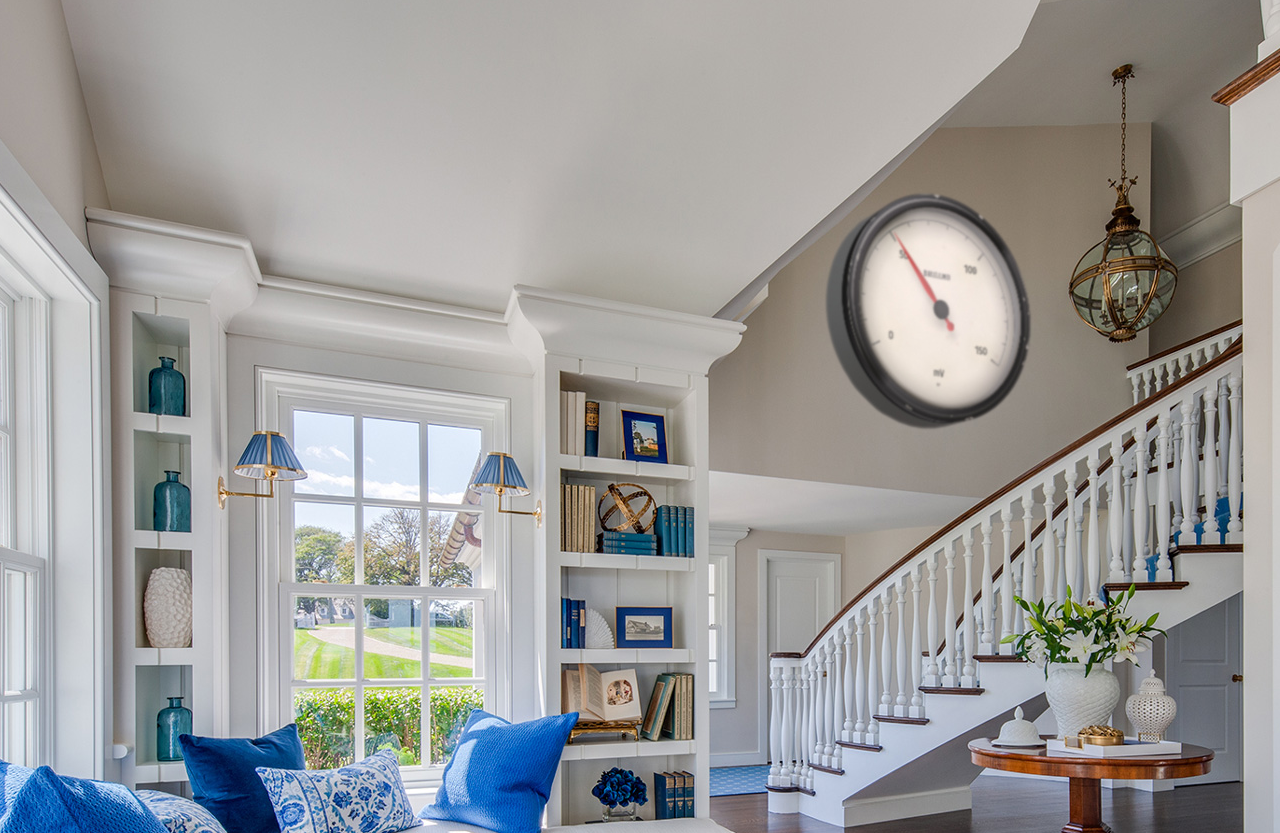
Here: 50mV
